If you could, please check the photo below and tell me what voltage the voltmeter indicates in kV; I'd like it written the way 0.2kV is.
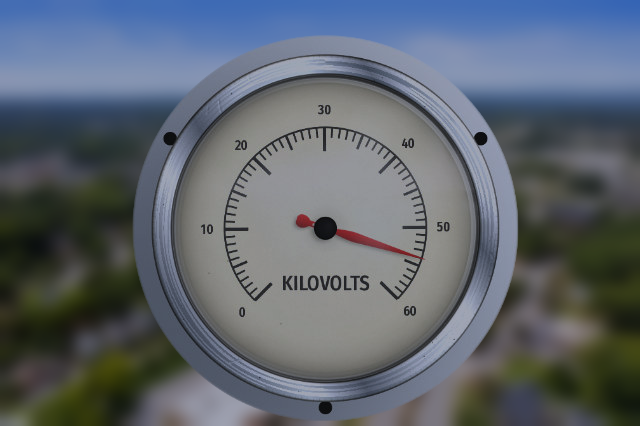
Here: 54kV
